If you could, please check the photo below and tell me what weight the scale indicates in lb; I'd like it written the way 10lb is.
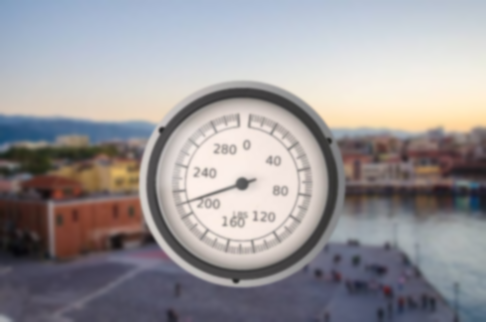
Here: 210lb
